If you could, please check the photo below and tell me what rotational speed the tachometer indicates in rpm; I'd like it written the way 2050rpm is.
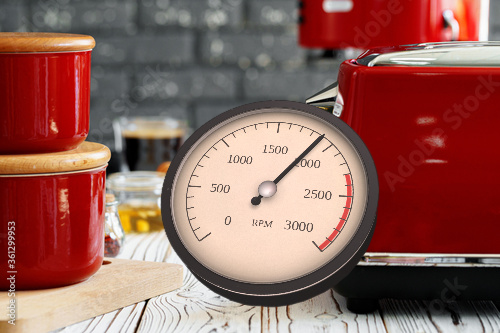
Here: 1900rpm
